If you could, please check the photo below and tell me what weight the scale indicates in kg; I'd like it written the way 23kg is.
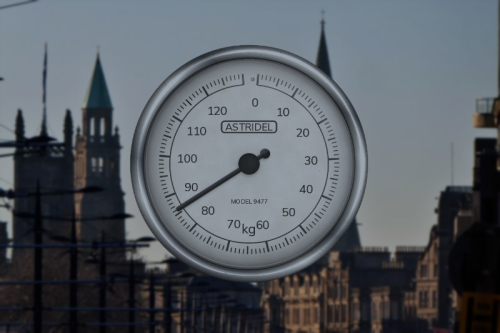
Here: 86kg
